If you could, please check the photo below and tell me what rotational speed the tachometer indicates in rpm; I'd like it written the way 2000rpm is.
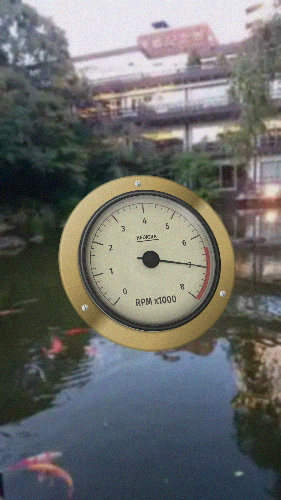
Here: 7000rpm
